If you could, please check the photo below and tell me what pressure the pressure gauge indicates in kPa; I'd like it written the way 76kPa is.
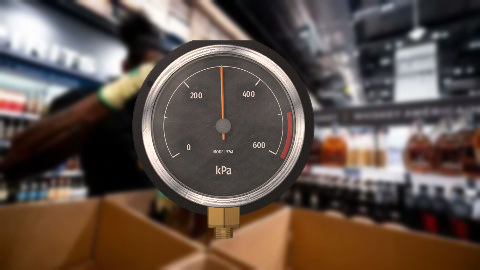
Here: 300kPa
